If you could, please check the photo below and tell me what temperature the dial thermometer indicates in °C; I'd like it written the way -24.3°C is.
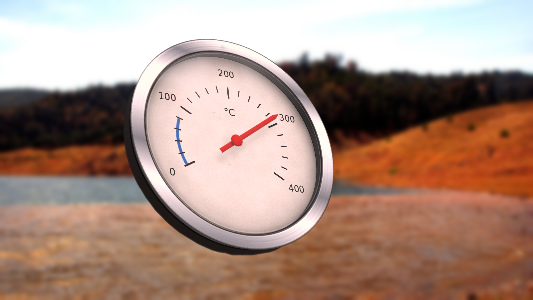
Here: 290°C
